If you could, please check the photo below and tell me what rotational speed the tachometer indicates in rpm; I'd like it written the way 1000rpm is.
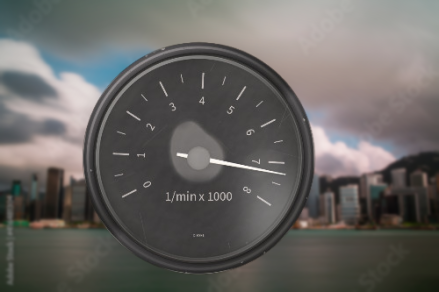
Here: 7250rpm
